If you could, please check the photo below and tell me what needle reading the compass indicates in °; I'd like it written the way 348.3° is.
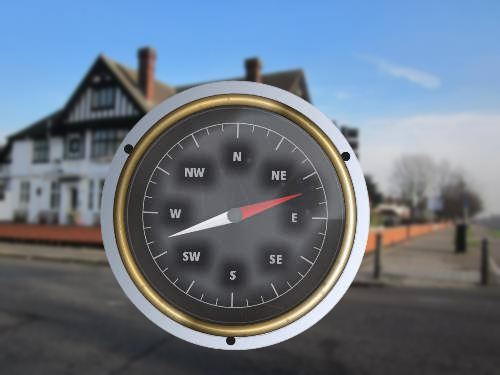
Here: 70°
